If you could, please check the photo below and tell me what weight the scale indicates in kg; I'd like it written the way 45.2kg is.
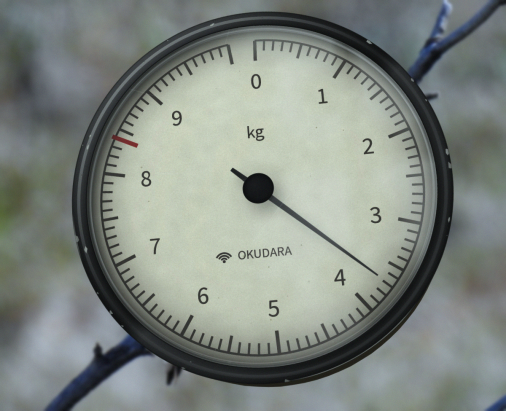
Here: 3.7kg
